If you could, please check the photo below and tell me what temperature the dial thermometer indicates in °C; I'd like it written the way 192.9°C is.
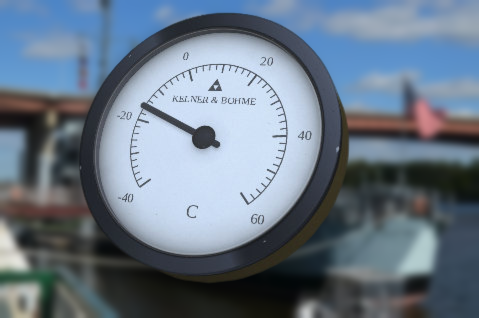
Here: -16°C
